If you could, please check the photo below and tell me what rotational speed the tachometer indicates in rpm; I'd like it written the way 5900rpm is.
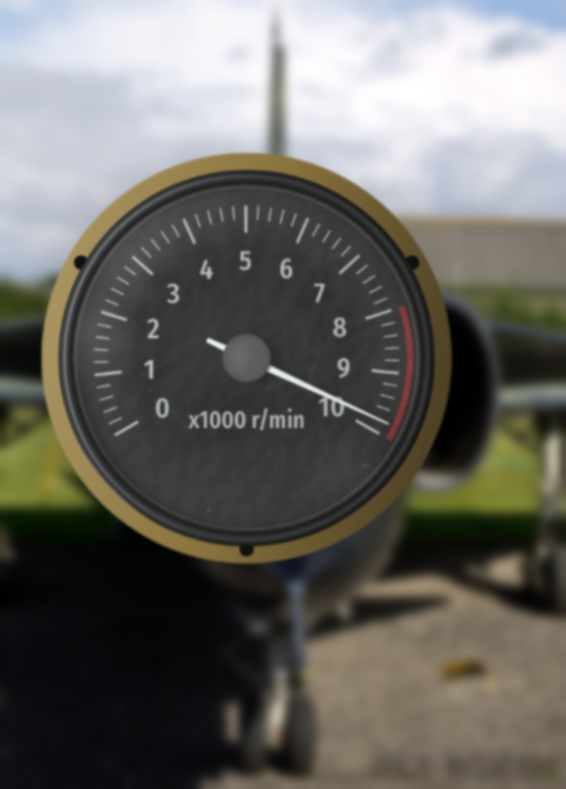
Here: 9800rpm
